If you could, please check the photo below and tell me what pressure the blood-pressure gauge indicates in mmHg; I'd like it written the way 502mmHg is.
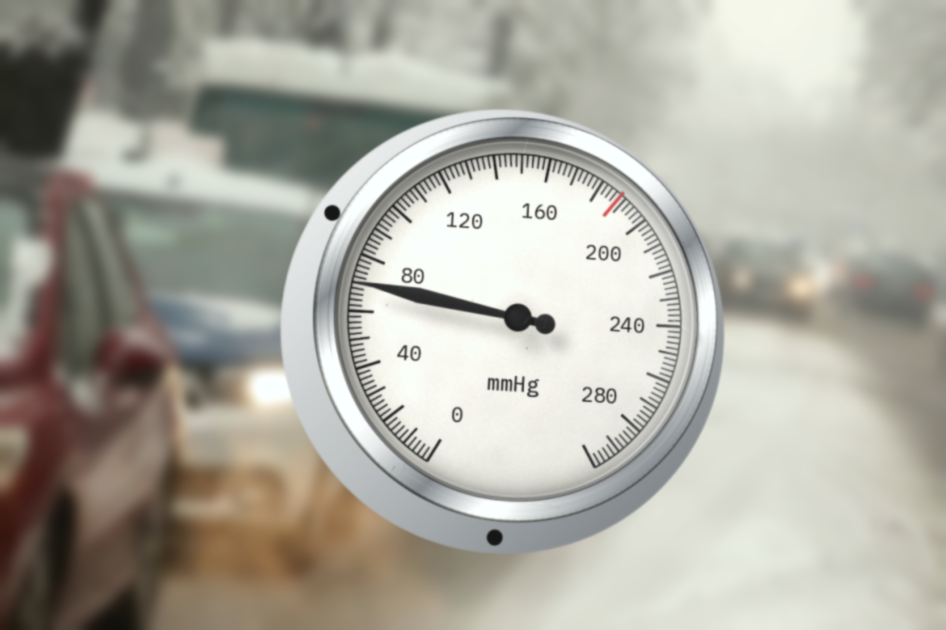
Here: 70mmHg
